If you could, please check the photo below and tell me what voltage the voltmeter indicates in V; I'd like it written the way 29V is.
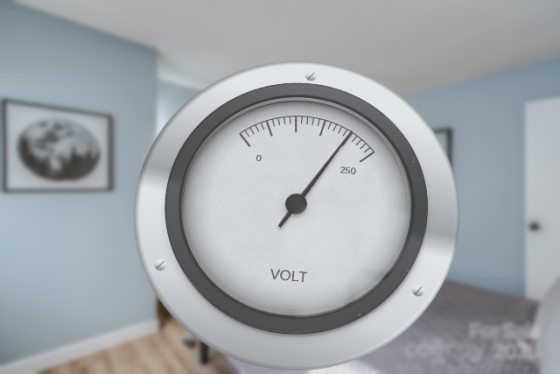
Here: 200V
